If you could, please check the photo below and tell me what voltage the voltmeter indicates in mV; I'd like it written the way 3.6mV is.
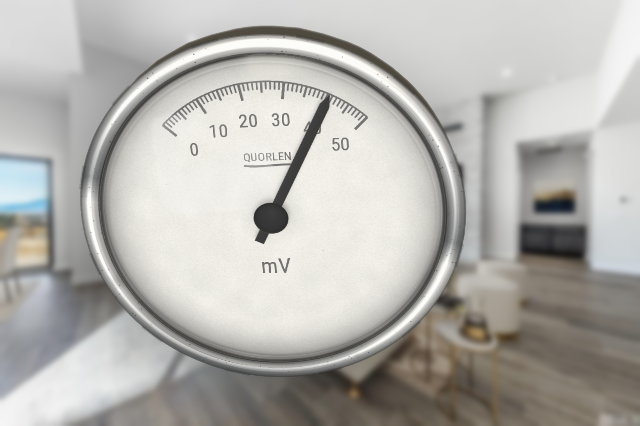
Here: 40mV
